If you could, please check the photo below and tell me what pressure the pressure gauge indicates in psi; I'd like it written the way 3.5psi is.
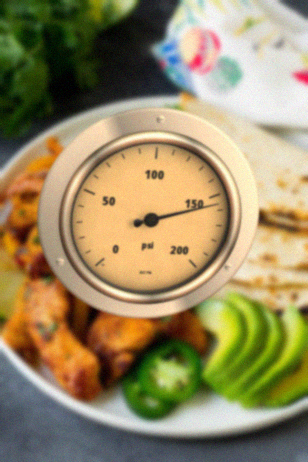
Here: 155psi
